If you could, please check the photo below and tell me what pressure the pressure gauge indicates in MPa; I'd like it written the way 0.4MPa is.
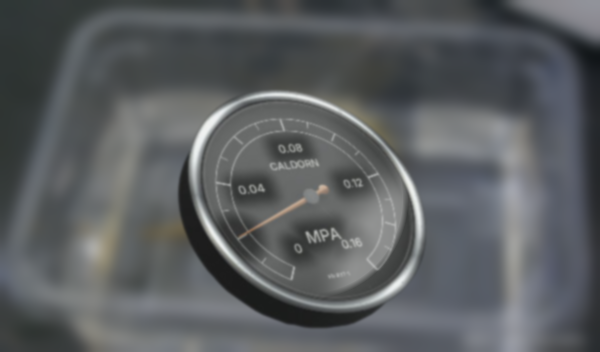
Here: 0.02MPa
